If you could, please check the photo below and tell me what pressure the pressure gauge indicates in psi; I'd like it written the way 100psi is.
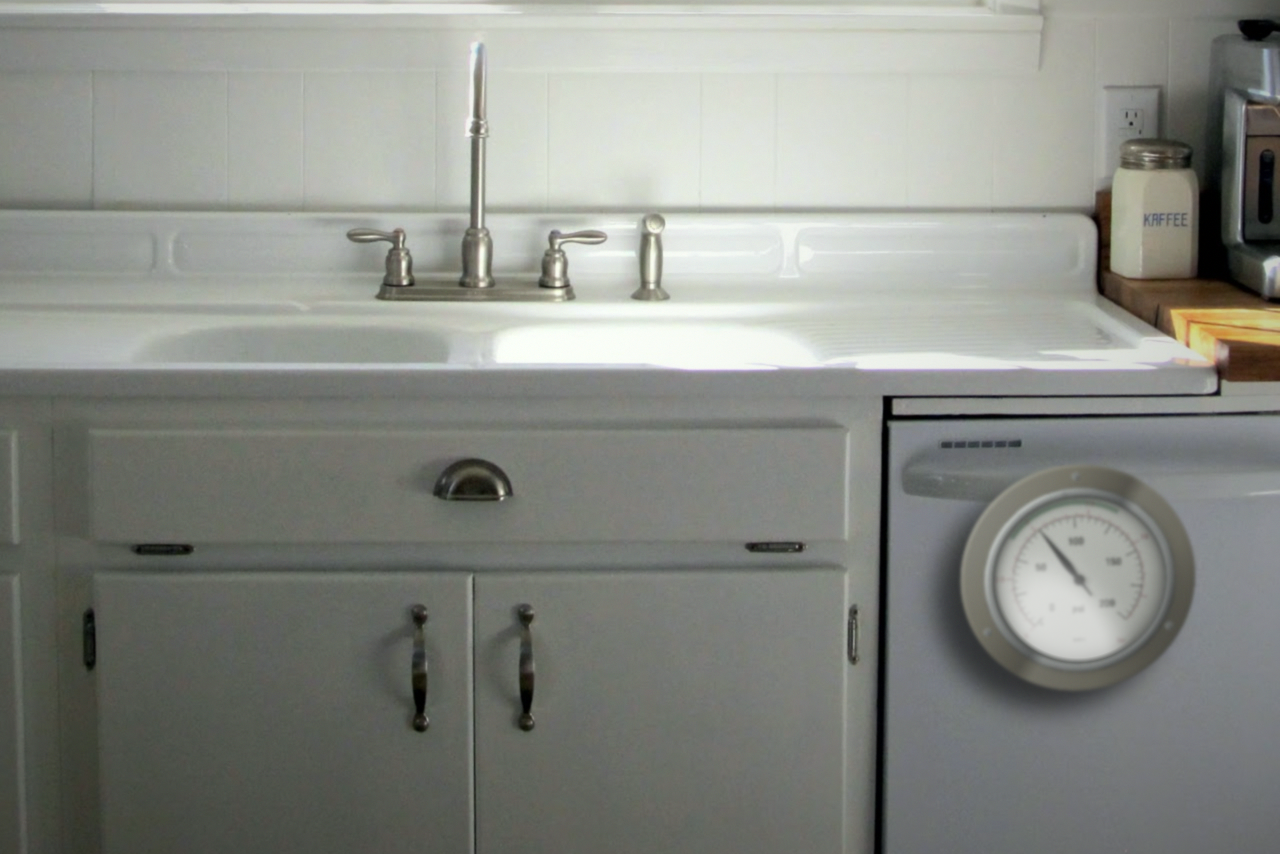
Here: 75psi
